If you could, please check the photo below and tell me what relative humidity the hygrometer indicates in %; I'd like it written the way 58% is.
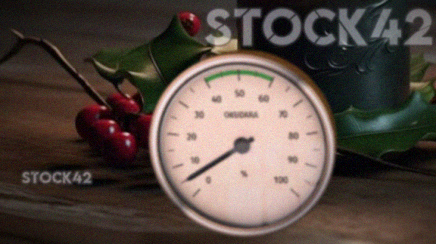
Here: 5%
